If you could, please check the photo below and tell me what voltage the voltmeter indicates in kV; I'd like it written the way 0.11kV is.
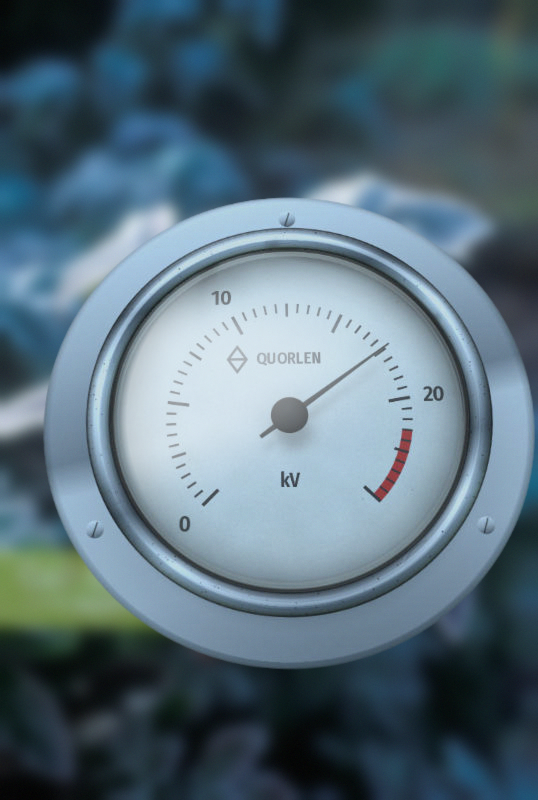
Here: 17.5kV
